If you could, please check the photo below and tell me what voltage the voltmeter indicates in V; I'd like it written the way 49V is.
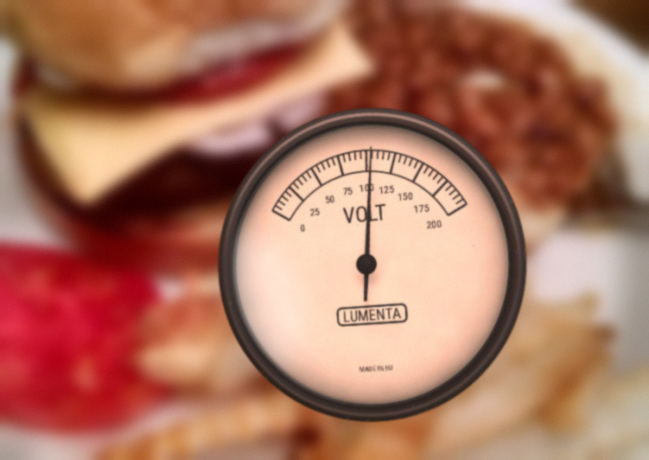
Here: 105V
